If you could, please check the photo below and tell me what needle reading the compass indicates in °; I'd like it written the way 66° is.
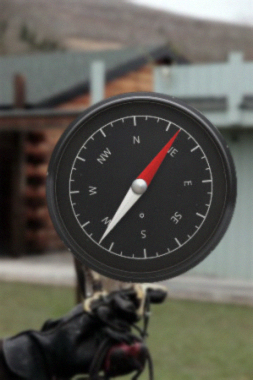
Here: 40°
